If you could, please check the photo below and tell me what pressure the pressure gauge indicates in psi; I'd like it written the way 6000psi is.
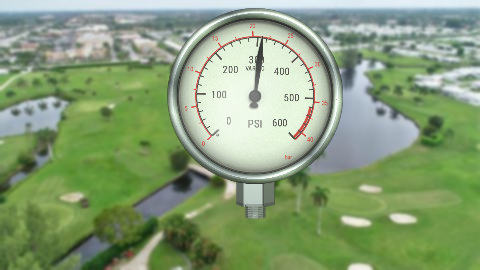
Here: 310psi
